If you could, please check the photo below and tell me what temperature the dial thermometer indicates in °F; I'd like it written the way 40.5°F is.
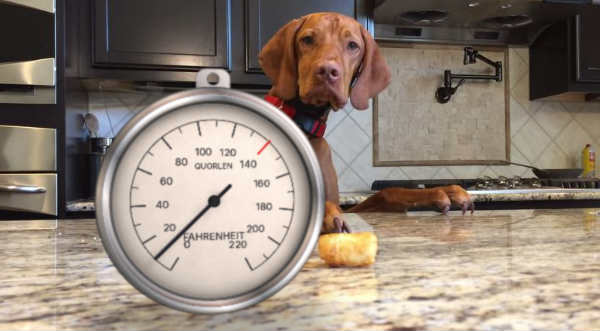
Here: 10°F
